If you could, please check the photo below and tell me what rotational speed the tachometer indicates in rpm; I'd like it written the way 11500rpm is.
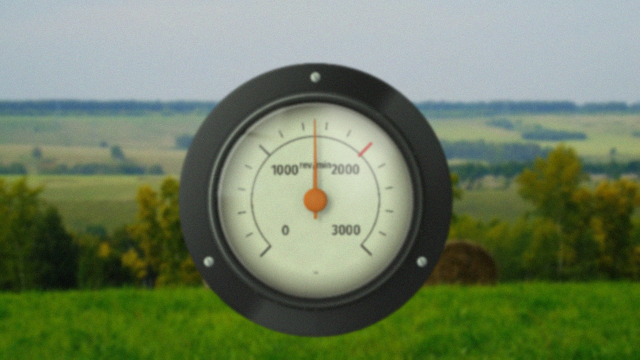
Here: 1500rpm
